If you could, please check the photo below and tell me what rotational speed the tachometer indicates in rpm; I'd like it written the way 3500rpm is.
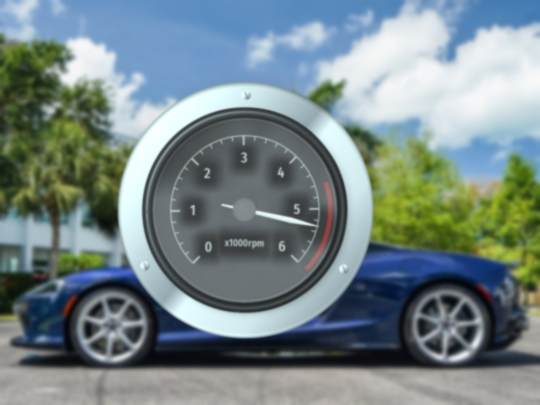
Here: 5300rpm
